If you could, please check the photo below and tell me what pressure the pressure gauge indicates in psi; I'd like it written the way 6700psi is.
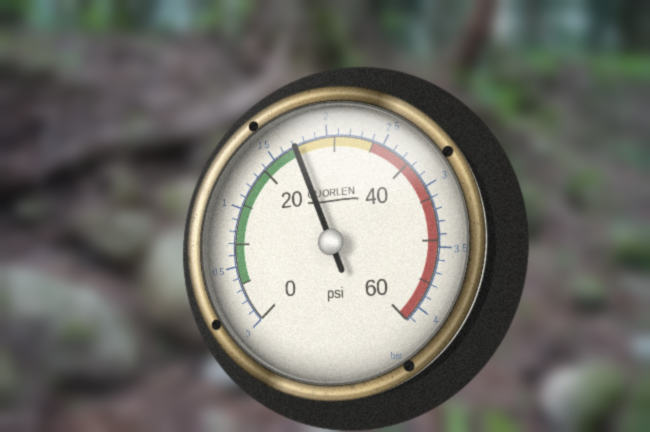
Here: 25psi
